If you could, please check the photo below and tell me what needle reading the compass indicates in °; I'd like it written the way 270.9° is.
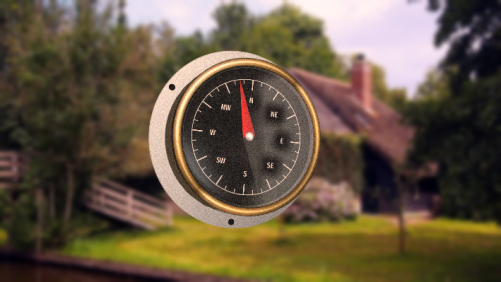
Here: 345°
